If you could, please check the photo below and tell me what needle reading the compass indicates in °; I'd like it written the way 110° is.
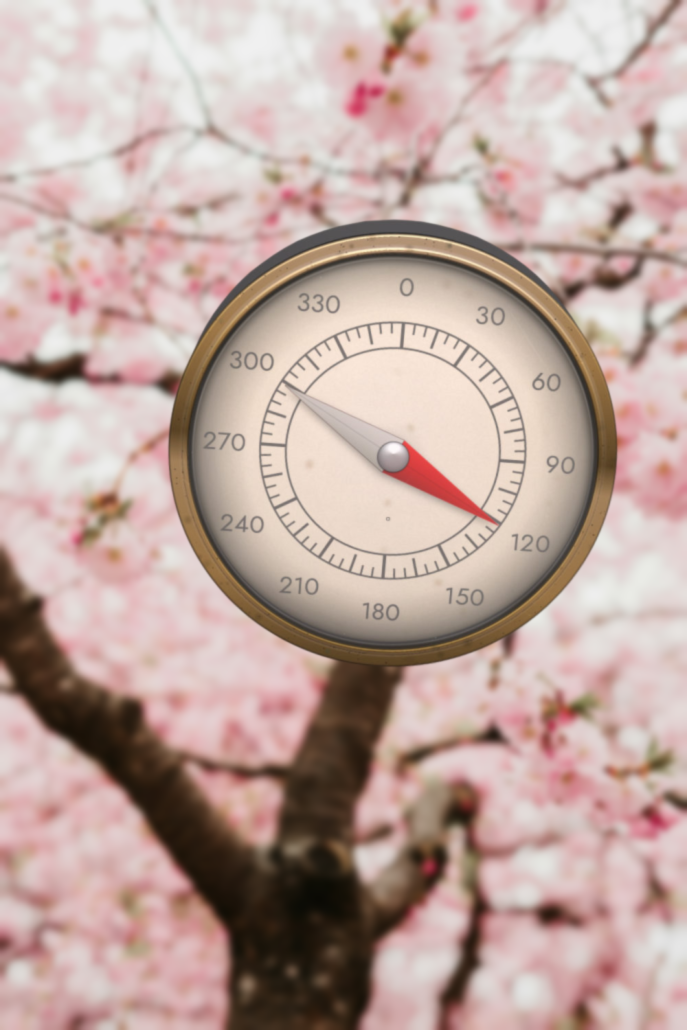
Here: 120°
